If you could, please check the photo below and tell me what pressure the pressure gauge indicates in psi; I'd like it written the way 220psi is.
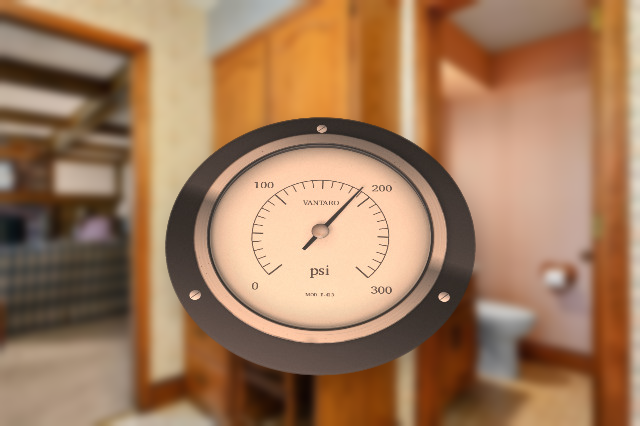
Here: 190psi
